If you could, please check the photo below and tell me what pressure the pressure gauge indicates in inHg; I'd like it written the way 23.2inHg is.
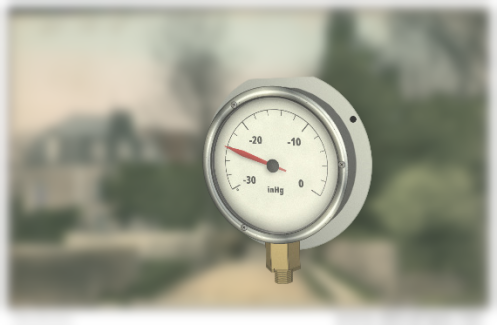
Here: -24inHg
